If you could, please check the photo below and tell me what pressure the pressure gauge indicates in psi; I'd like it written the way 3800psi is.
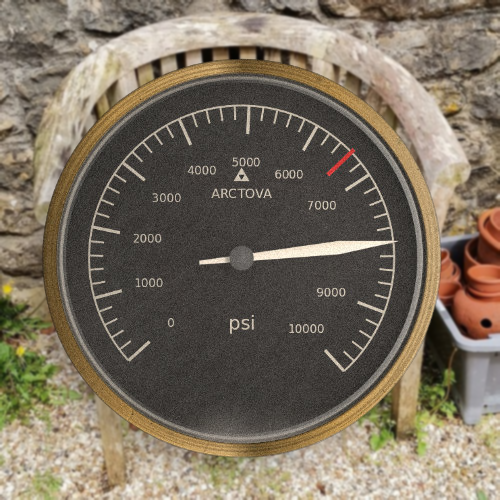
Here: 8000psi
